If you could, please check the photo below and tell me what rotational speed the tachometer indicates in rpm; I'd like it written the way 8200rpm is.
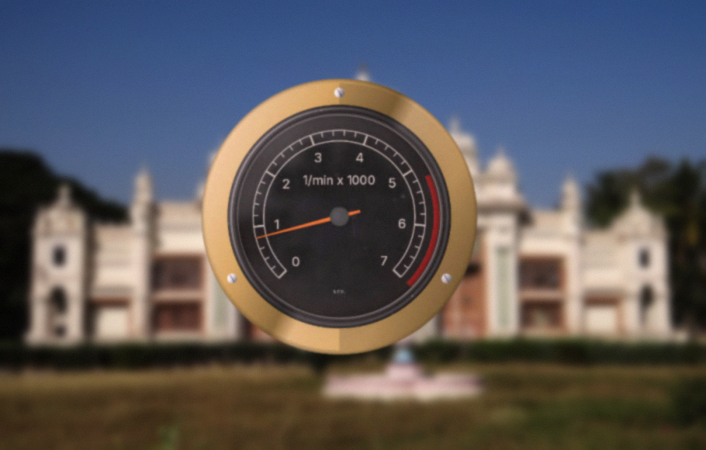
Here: 800rpm
